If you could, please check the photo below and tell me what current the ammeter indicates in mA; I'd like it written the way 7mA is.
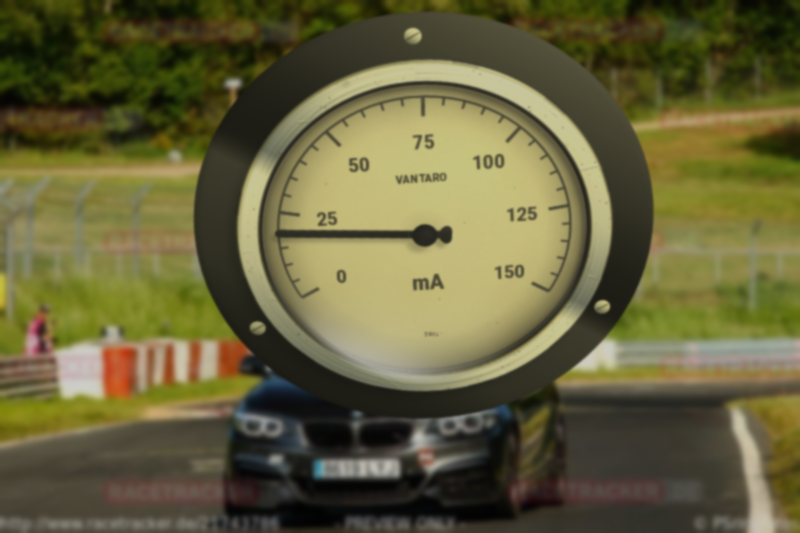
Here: 20mA
